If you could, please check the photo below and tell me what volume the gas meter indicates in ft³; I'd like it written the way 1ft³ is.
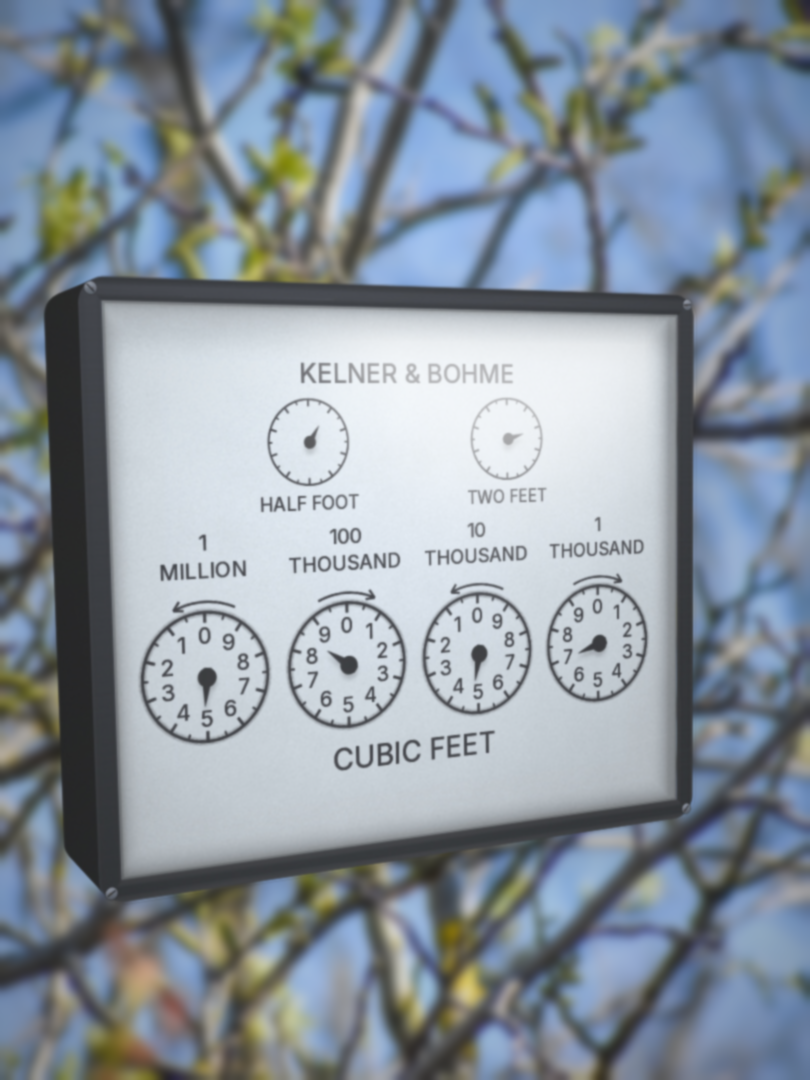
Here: 484700ft³
